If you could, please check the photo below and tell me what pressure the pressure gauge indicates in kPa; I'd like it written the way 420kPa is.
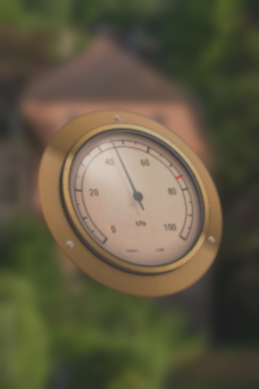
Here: 45kPa
